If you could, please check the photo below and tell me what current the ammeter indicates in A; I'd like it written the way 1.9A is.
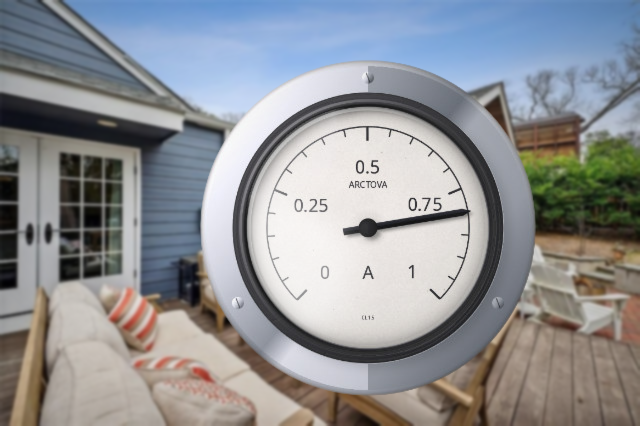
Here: 0.8A
